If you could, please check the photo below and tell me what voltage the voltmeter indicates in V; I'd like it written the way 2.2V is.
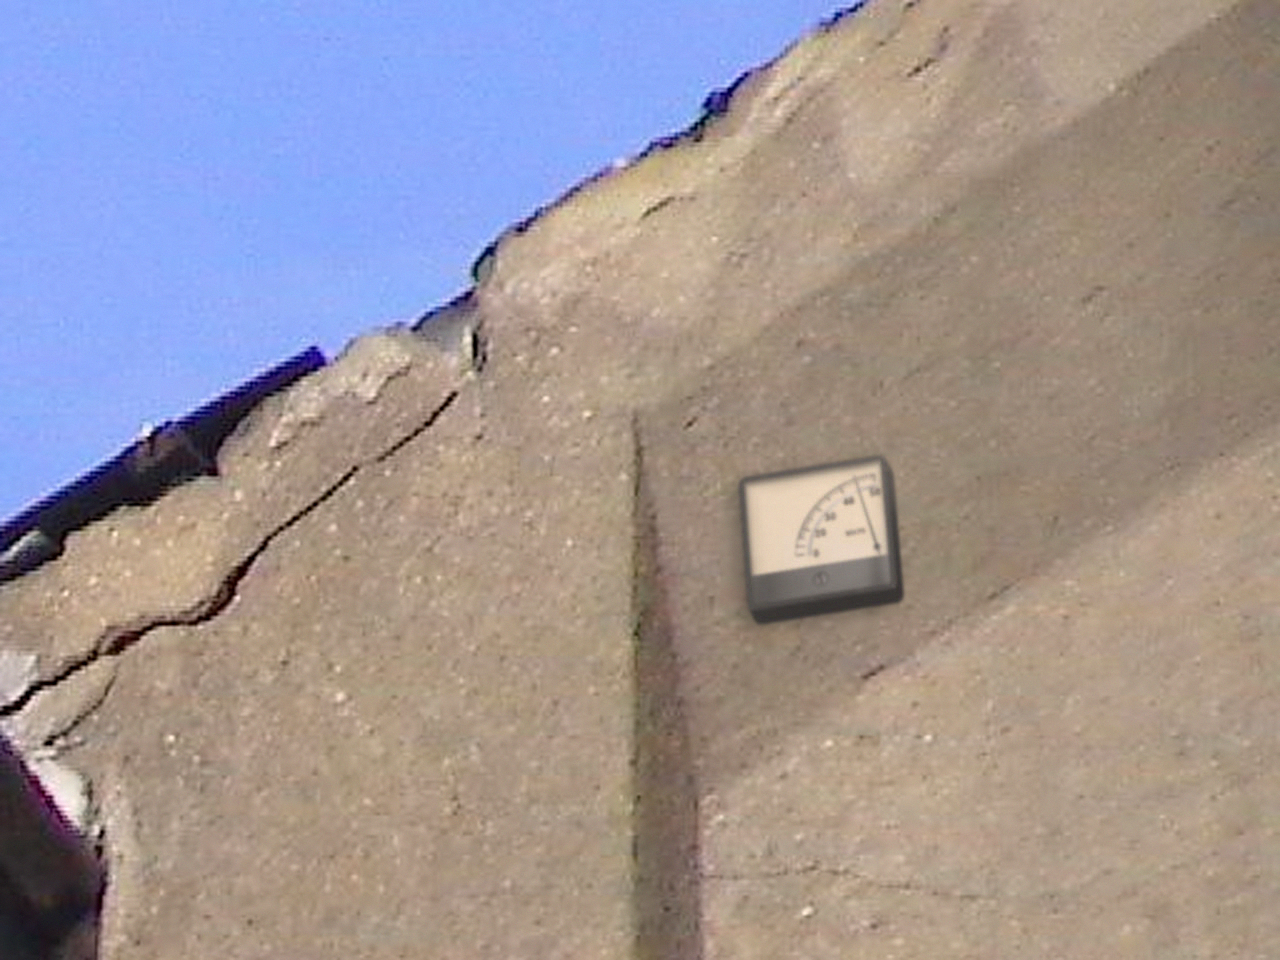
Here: 45V
